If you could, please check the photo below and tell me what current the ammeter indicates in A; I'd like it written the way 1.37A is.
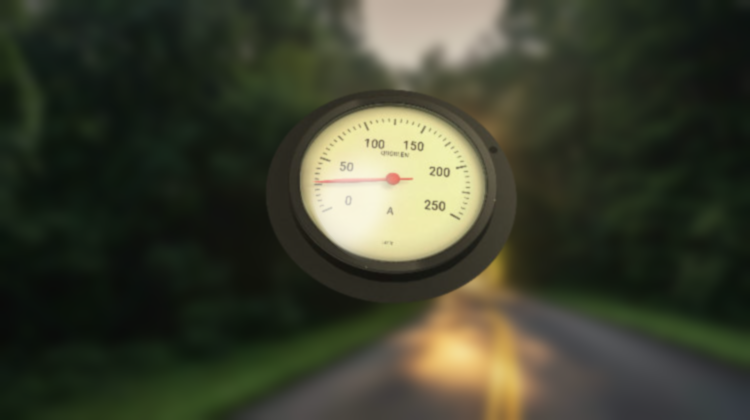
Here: 25A
